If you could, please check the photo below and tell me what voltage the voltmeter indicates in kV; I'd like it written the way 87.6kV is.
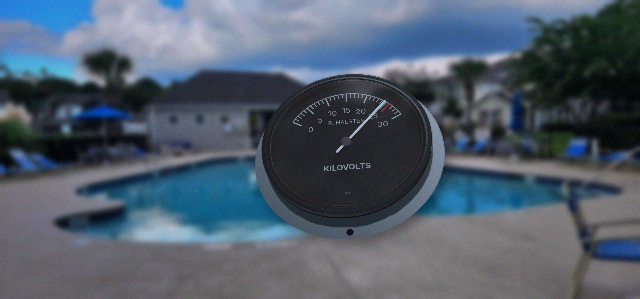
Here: 25kV
